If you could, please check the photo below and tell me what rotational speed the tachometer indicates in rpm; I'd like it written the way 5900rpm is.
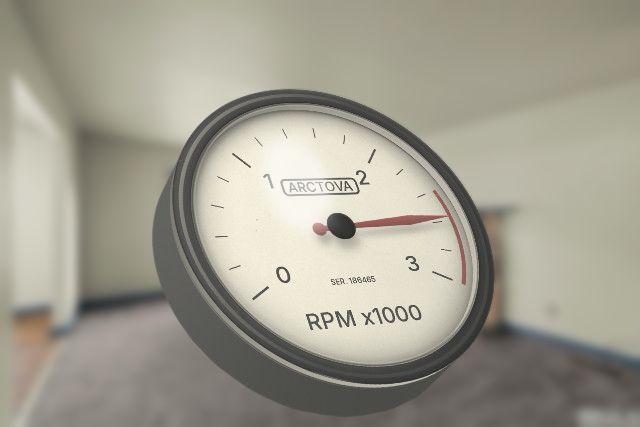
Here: 2600rpm
